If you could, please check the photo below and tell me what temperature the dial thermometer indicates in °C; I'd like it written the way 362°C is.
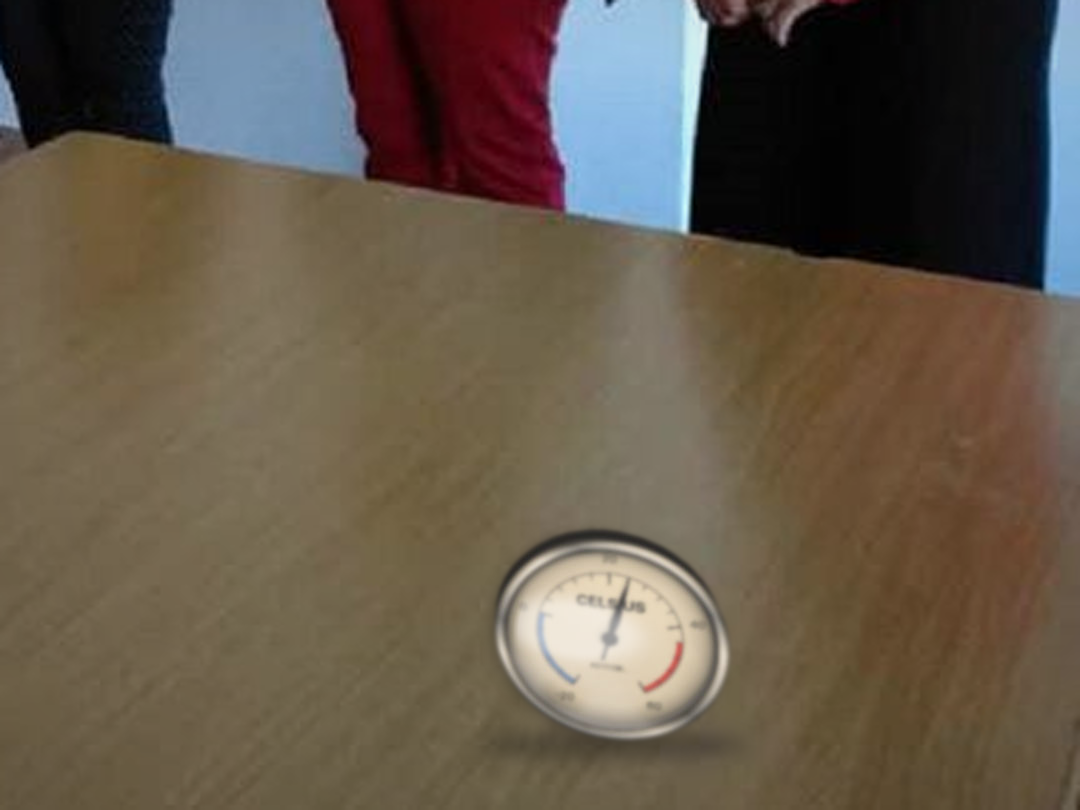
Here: 24°C
